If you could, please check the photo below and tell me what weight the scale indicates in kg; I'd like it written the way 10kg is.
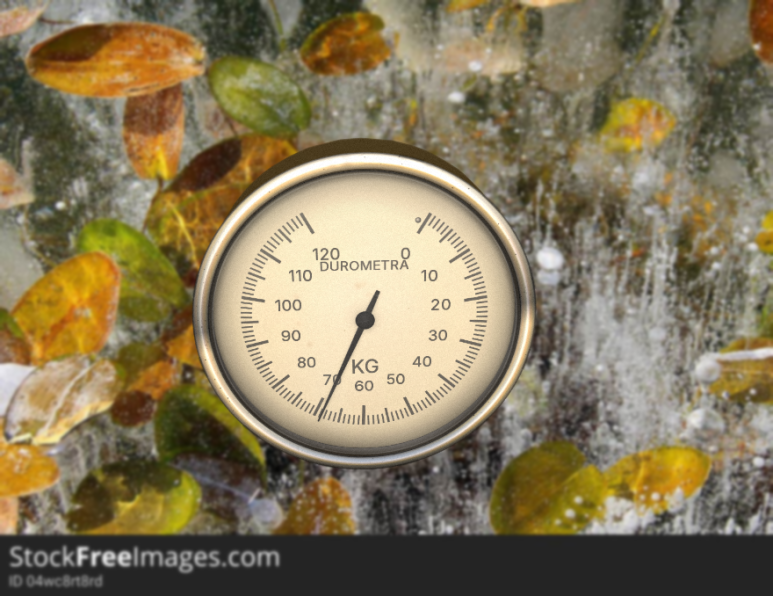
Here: 69kg
